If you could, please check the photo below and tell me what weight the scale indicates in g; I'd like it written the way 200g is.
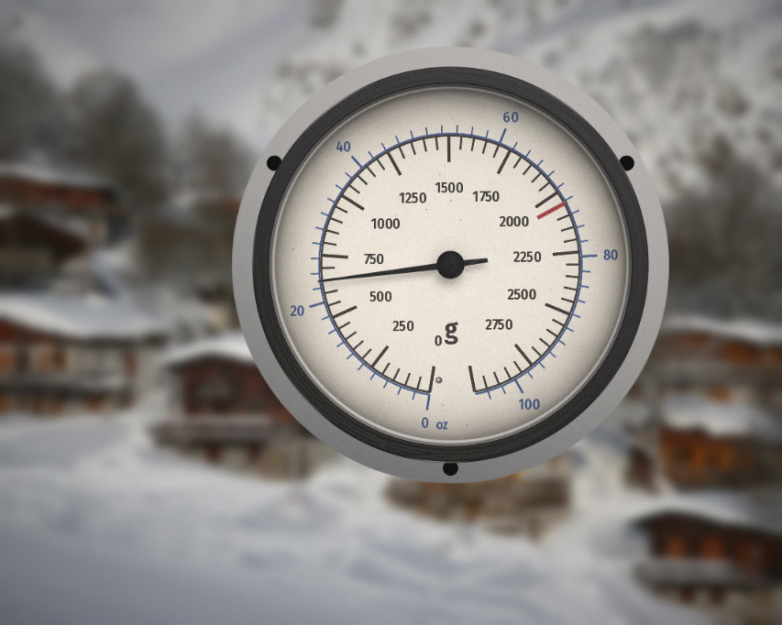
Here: 650g
